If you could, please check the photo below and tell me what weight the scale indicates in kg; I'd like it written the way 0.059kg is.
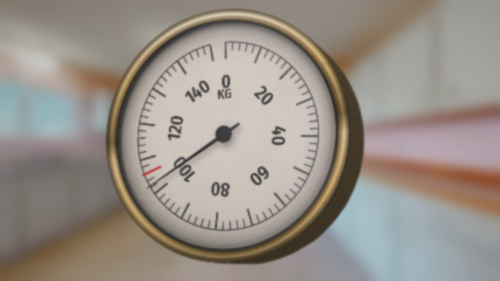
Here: 102kg
